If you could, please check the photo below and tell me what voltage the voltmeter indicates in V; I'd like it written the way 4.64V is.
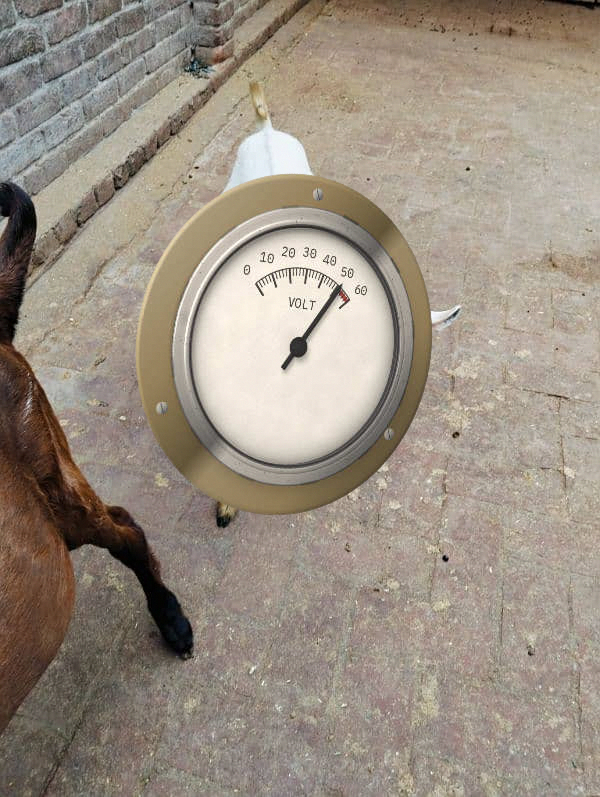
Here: 50V
